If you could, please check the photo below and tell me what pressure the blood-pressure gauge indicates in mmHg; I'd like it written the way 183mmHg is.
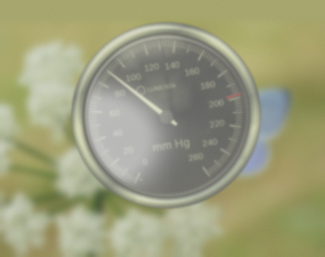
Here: 90mmHg
